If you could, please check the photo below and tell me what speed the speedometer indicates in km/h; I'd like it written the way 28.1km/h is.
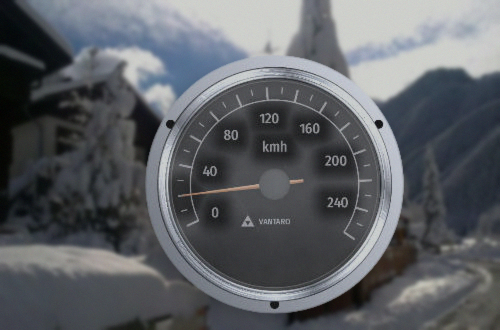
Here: 20km/h
